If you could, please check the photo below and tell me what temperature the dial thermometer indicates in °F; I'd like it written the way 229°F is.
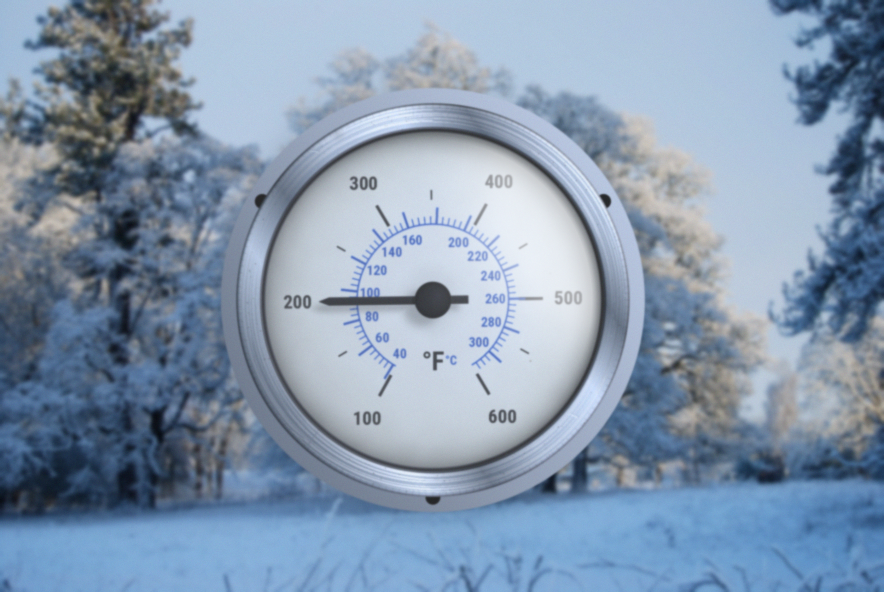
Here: 200°F
